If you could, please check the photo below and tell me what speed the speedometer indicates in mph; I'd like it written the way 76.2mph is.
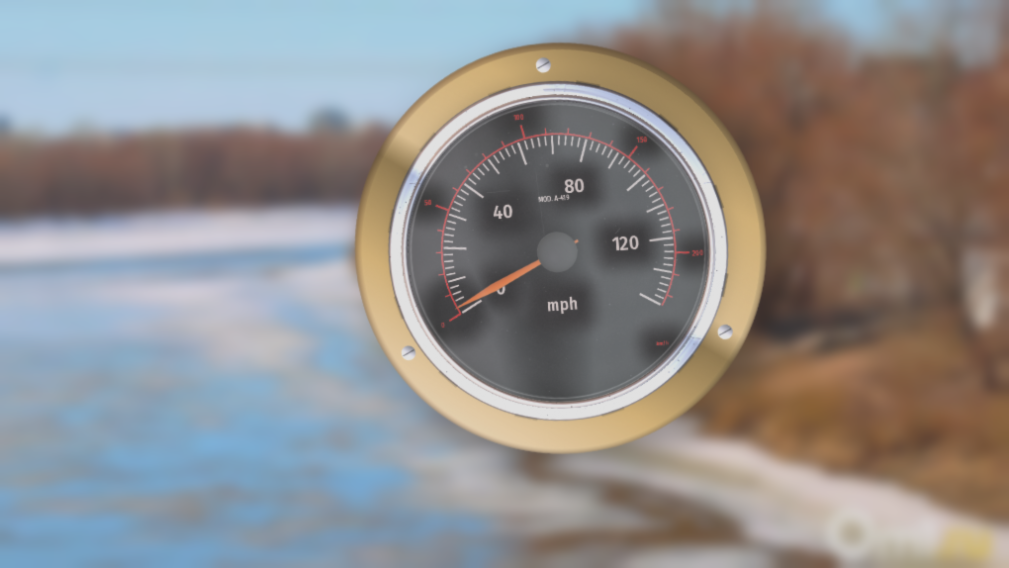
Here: 2mph
